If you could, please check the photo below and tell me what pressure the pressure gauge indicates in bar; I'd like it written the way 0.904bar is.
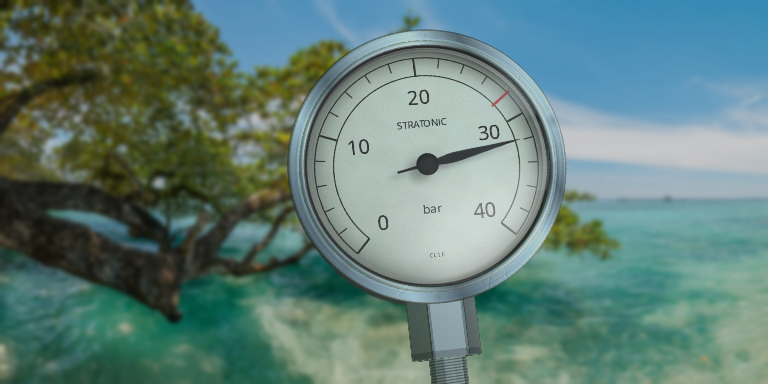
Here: 32bar
